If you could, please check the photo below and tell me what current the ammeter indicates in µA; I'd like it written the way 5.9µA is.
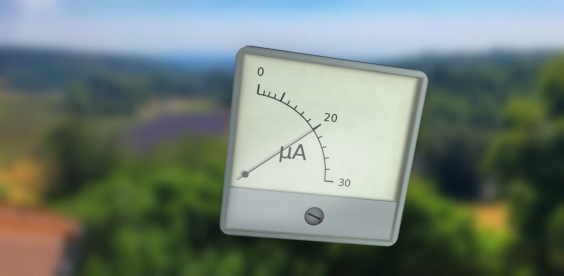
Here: 20µA
